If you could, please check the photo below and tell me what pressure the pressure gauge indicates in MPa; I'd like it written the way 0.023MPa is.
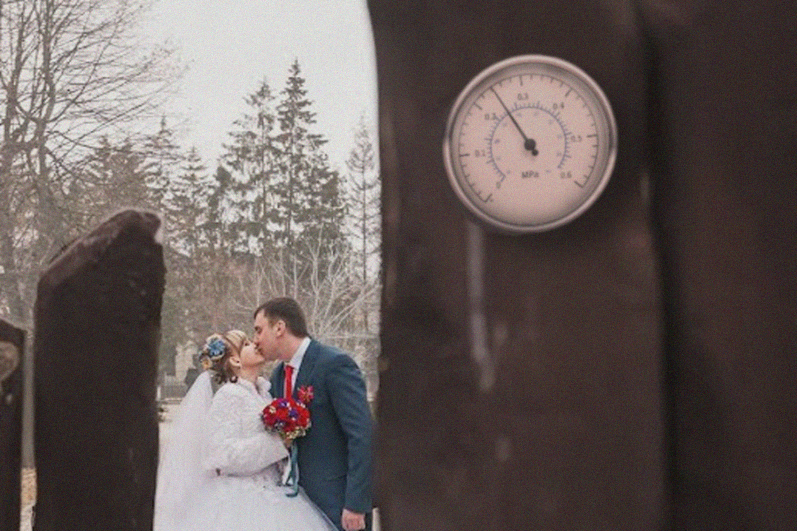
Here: 0.24MPa
